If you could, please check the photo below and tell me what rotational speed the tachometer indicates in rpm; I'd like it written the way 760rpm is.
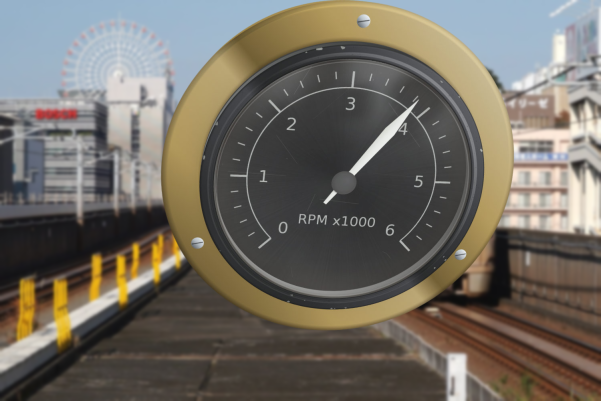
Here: 3800rpm
